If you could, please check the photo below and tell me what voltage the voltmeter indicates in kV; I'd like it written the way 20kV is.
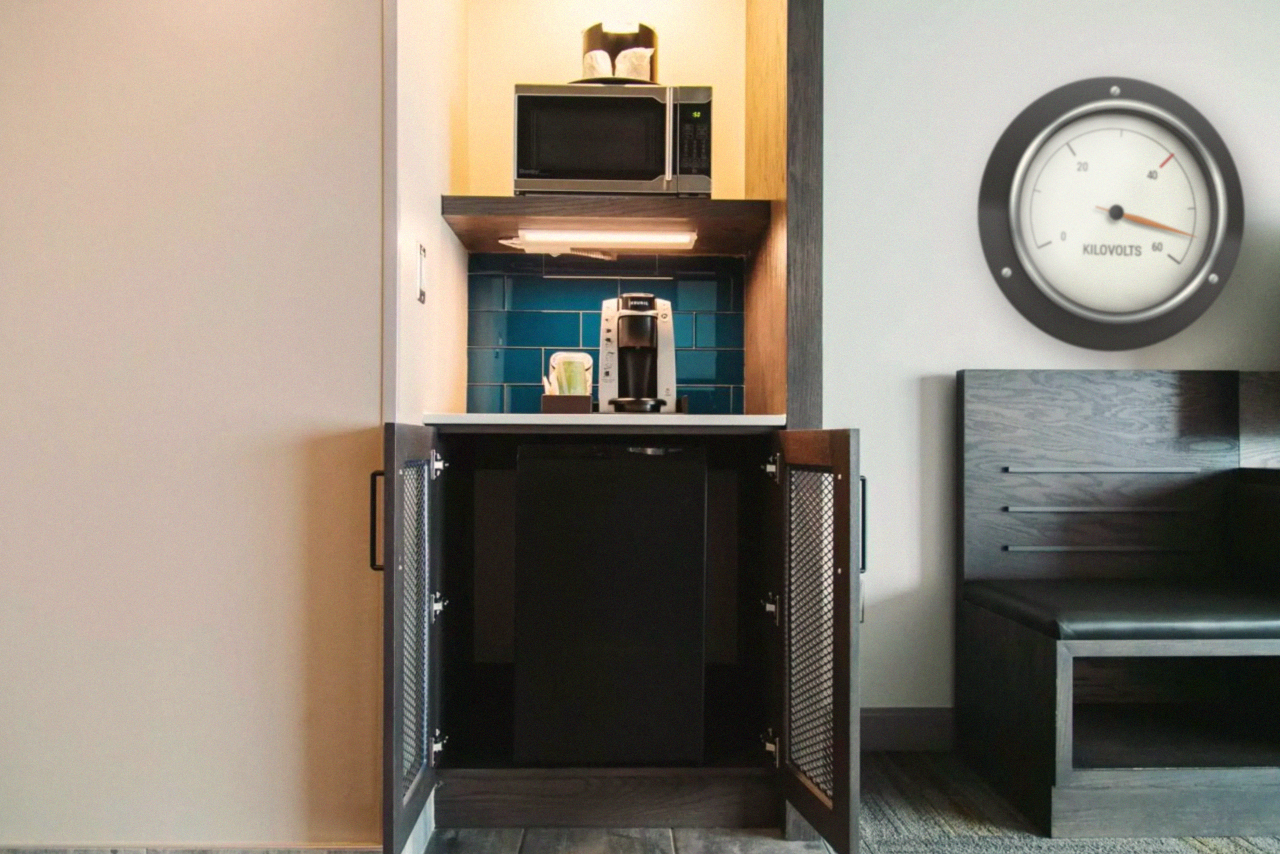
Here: 55kV
